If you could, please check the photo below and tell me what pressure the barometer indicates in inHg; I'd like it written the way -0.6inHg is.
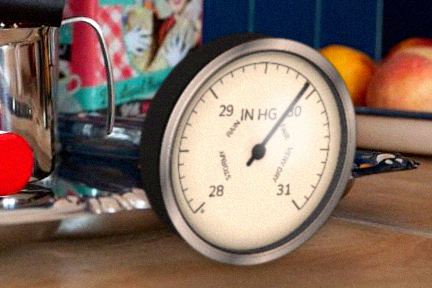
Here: 29.9inHg
